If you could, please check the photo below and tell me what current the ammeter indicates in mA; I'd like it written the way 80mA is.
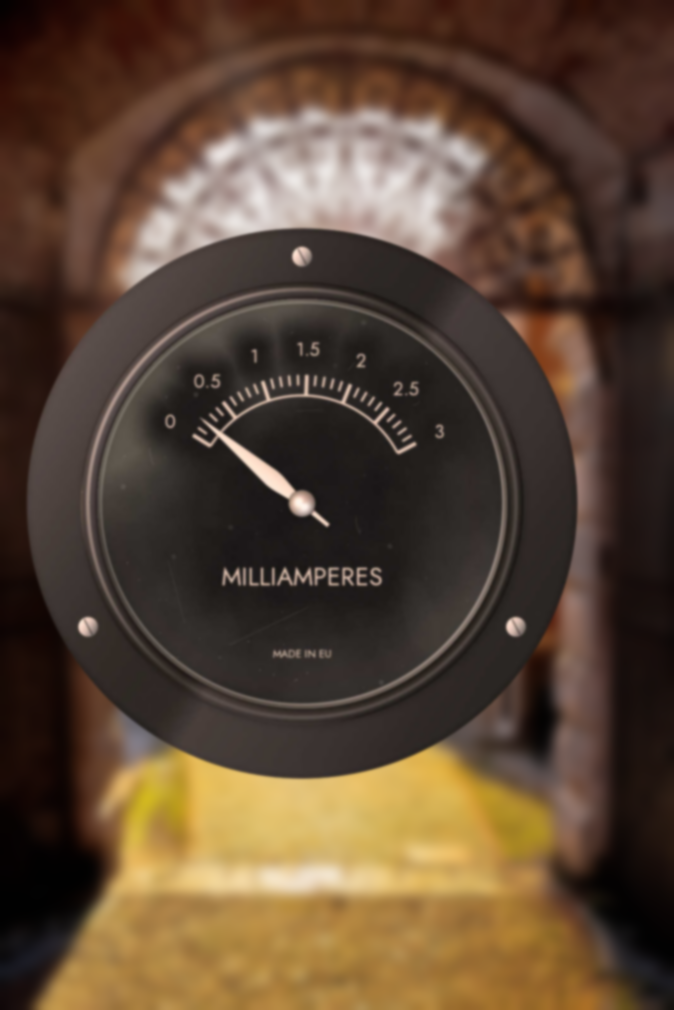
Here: 0.2mA
